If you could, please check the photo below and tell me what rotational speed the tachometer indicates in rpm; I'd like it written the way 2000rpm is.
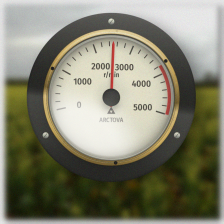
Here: 2500rpm
